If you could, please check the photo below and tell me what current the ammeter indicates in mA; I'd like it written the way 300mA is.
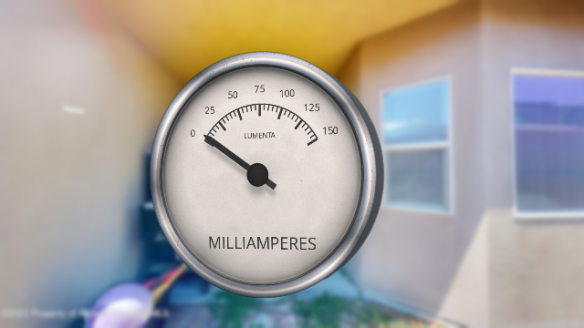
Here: 5mA
